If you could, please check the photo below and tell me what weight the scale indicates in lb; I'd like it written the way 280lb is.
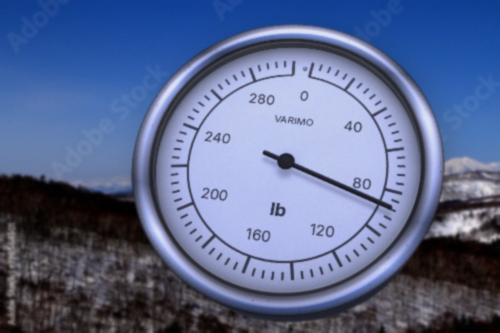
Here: 88lb
